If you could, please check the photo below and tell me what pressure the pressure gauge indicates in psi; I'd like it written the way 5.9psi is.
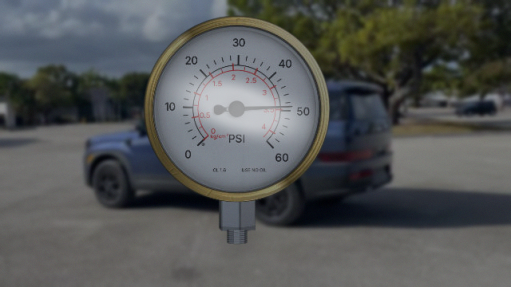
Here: 49psi
